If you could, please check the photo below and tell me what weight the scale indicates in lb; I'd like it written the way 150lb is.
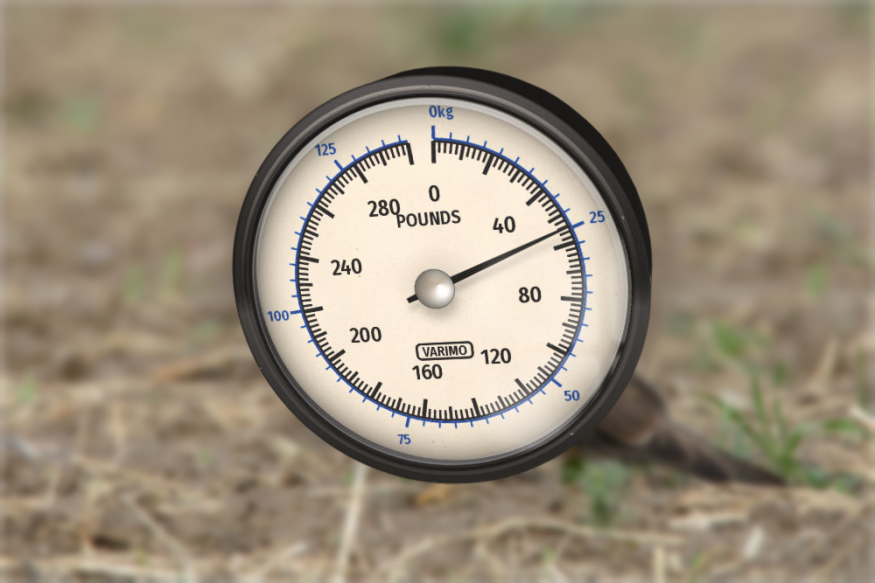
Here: 54lb
